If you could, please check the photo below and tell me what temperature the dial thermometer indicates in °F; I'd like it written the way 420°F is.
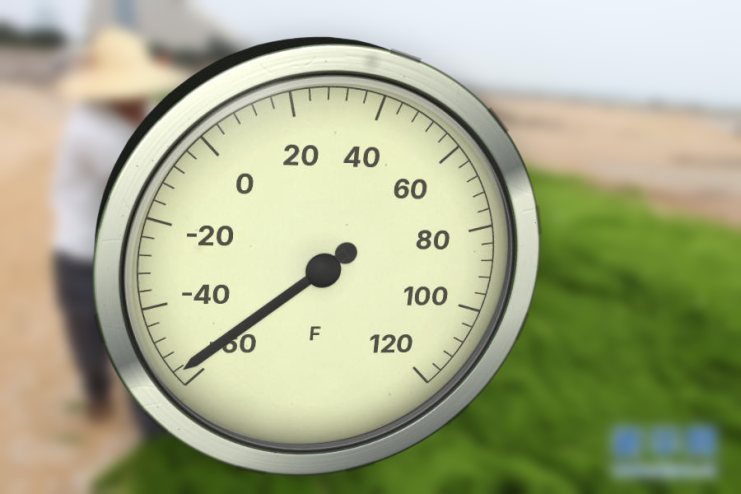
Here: -56°F
